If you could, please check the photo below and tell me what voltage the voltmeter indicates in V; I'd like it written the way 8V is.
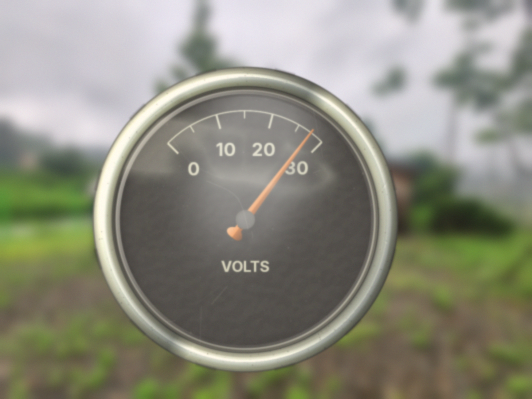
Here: 27.5V
